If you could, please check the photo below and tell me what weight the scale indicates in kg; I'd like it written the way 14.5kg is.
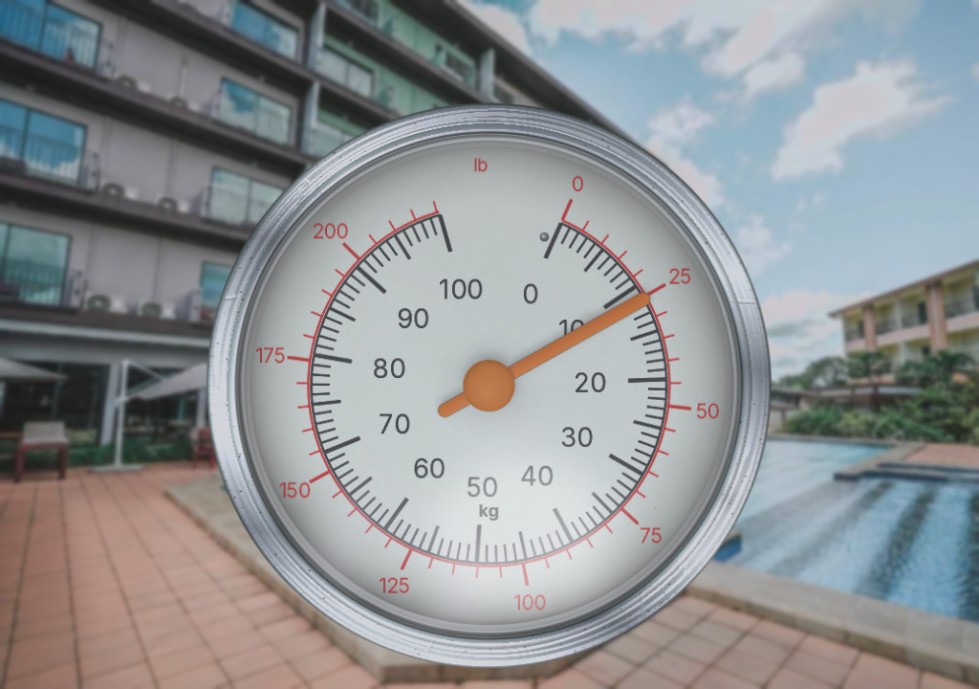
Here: 11.5kg
